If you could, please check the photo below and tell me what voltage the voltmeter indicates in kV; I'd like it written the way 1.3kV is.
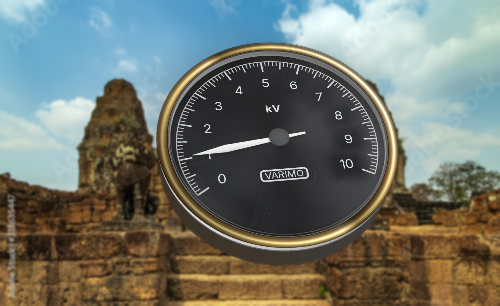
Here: 1kV
